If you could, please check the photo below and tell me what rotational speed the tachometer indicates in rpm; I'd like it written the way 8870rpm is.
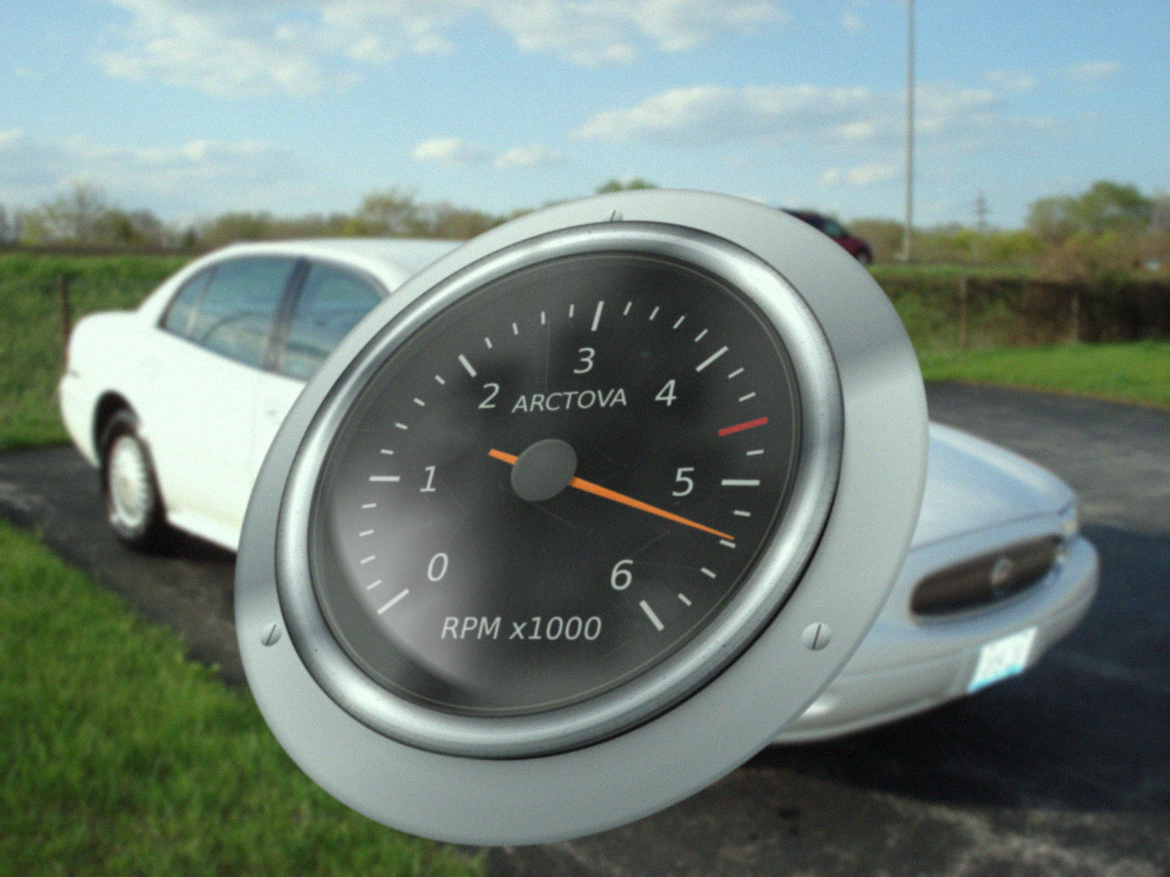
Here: 5400rpm
